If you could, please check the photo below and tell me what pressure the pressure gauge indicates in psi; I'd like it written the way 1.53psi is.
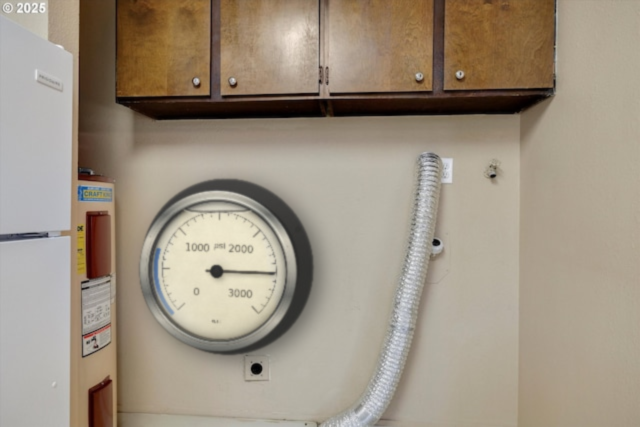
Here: 2500psi
